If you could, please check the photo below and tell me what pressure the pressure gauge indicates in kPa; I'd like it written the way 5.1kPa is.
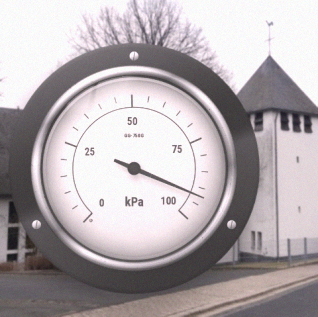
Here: 92.5kPa
